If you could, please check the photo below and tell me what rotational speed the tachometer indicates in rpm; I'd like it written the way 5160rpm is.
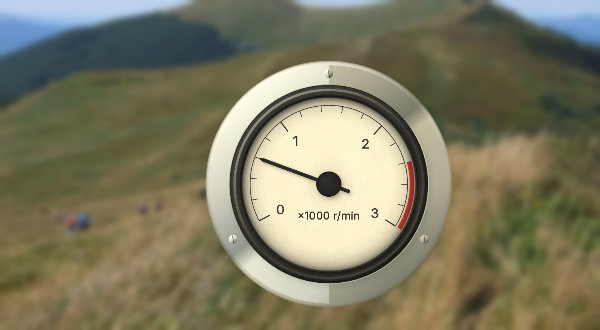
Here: 600rpm
